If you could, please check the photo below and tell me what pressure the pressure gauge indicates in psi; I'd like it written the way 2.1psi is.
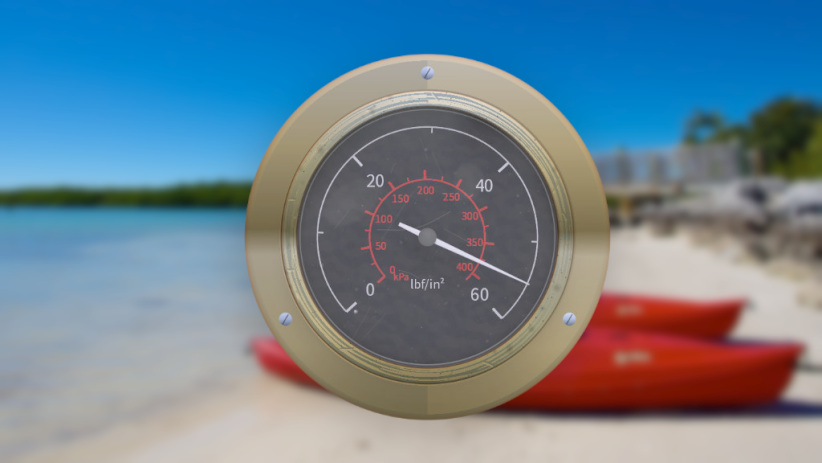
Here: 55psi
